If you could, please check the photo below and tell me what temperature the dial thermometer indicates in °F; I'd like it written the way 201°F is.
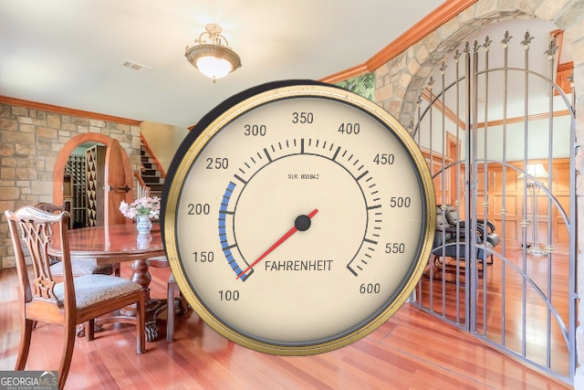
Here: 110°F
